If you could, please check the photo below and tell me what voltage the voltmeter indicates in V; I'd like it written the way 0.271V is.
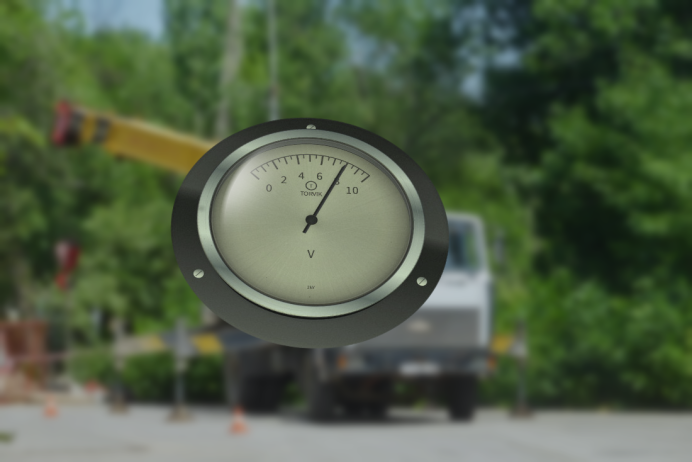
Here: 8V
